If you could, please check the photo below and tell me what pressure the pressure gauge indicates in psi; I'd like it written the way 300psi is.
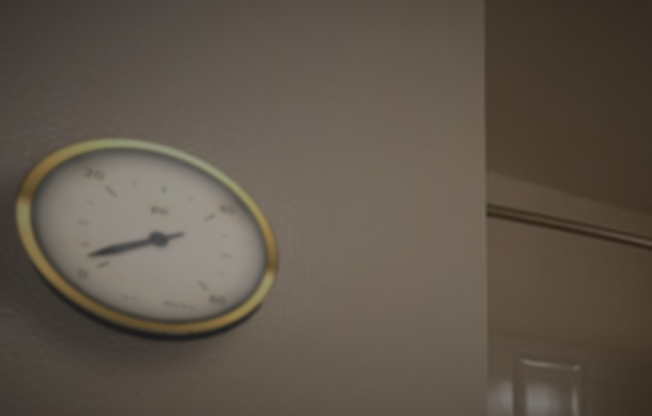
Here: 2.5psi
